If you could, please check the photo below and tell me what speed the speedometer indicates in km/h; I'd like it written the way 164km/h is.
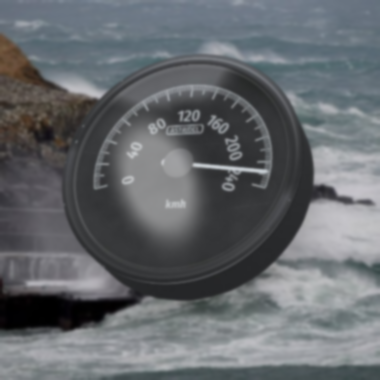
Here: 230km/h
